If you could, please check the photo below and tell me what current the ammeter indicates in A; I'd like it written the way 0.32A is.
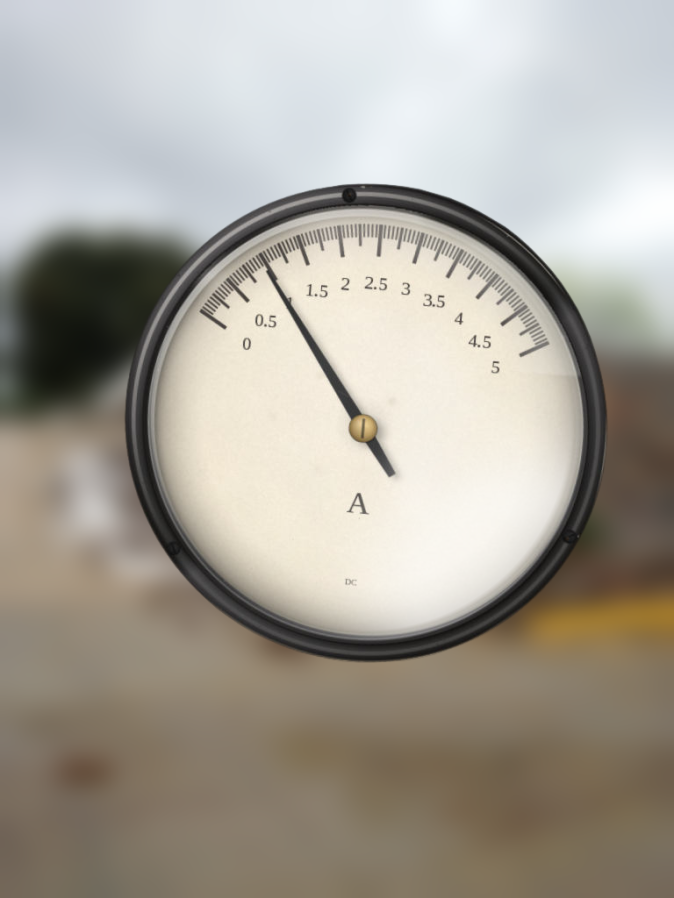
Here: 1A
